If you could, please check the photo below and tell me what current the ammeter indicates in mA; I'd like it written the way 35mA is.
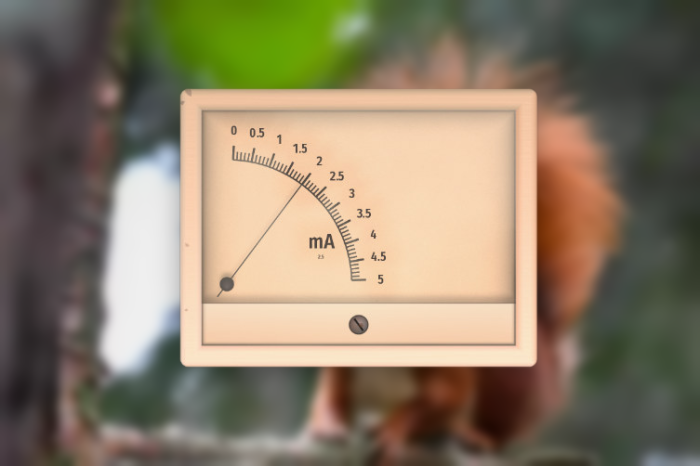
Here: 2mA
